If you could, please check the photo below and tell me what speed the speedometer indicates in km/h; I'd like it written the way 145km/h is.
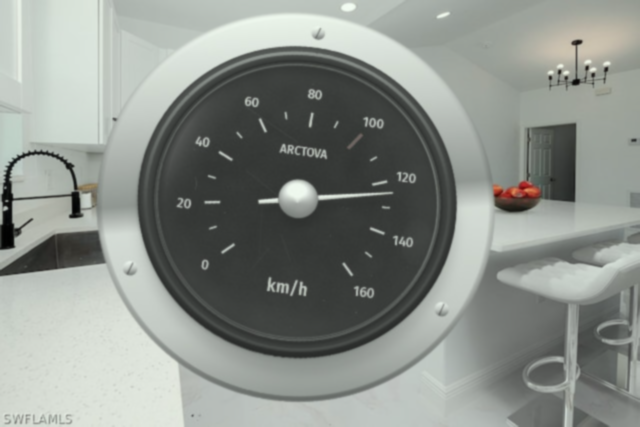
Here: 125km/h
